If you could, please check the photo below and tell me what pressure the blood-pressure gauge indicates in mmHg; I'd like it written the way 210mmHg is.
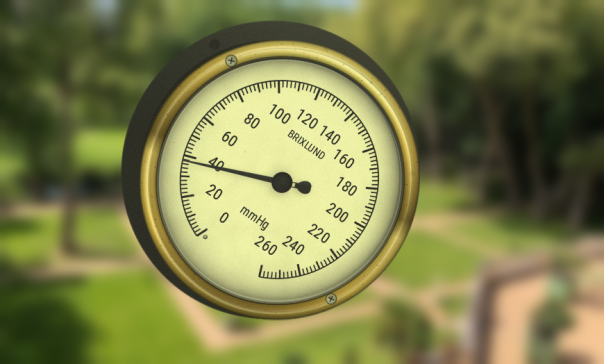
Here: 38mmHg
